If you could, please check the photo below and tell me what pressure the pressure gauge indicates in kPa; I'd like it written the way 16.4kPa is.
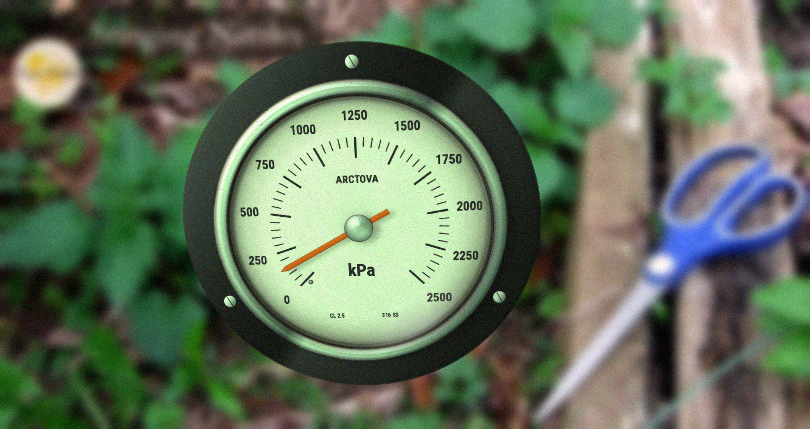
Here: 150kPa
